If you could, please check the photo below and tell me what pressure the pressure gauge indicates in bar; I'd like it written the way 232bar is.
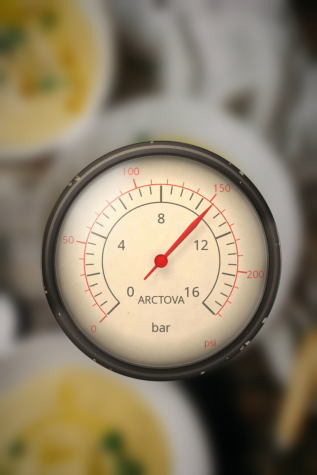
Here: 10.5bar
